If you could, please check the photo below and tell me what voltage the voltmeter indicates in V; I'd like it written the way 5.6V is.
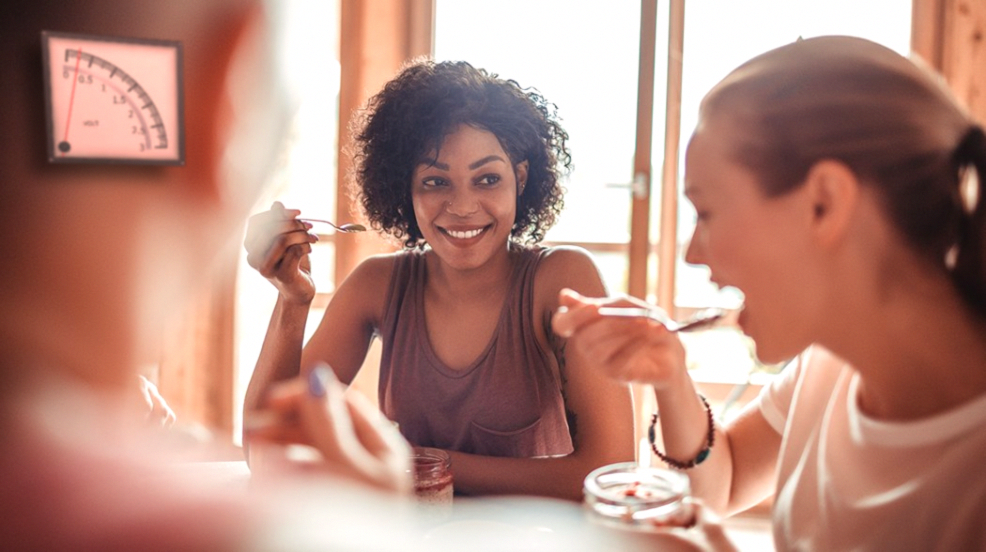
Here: 0.25V
